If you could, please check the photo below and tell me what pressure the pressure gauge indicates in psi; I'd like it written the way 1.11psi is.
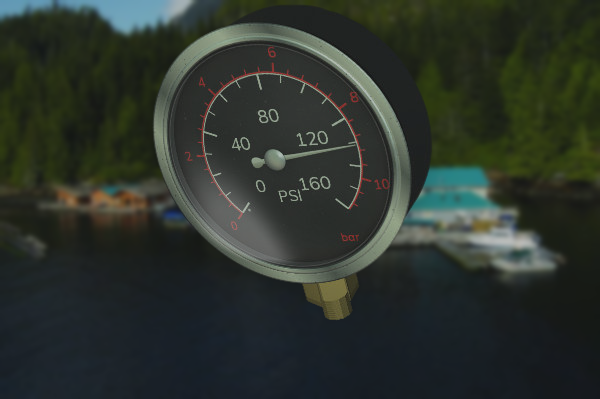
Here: 130psi
